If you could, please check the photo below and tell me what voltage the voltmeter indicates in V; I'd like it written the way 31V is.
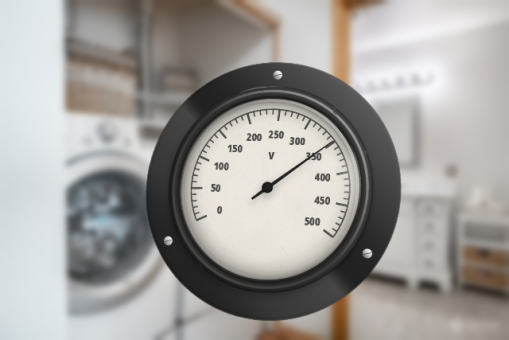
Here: 350V
